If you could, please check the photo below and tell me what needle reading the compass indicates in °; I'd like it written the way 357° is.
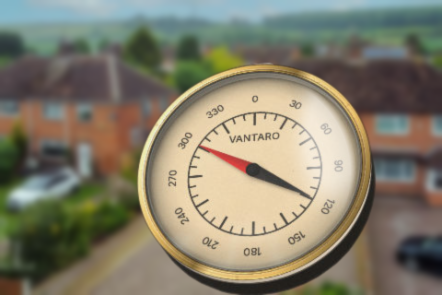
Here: 300°
